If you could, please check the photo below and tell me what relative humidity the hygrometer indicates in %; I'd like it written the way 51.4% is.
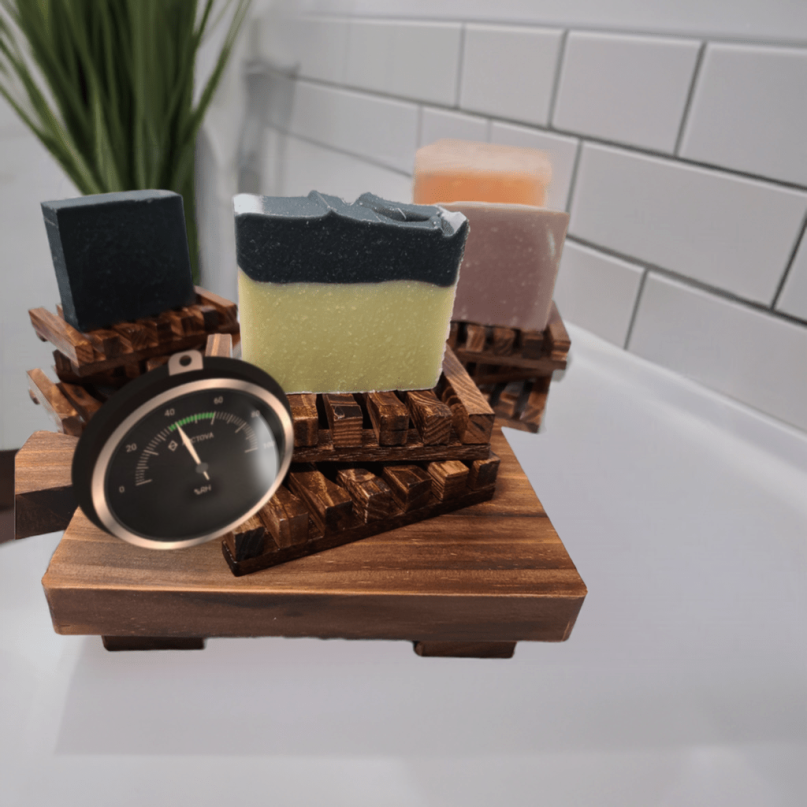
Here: 40%
